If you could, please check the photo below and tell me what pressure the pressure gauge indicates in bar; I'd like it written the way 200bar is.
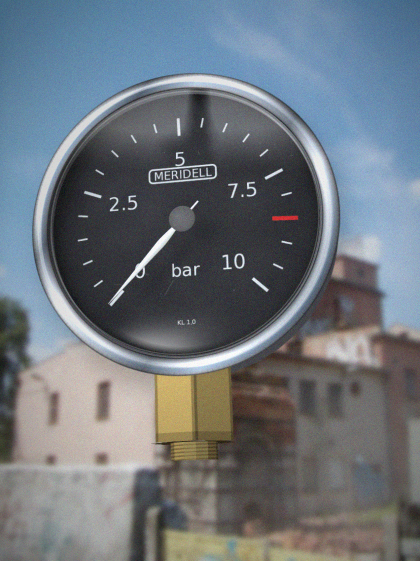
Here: 0bar
